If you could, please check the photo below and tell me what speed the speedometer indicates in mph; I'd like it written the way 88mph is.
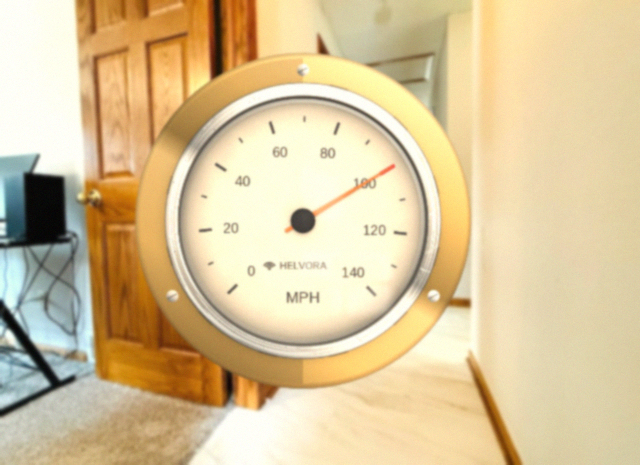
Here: 100mph
